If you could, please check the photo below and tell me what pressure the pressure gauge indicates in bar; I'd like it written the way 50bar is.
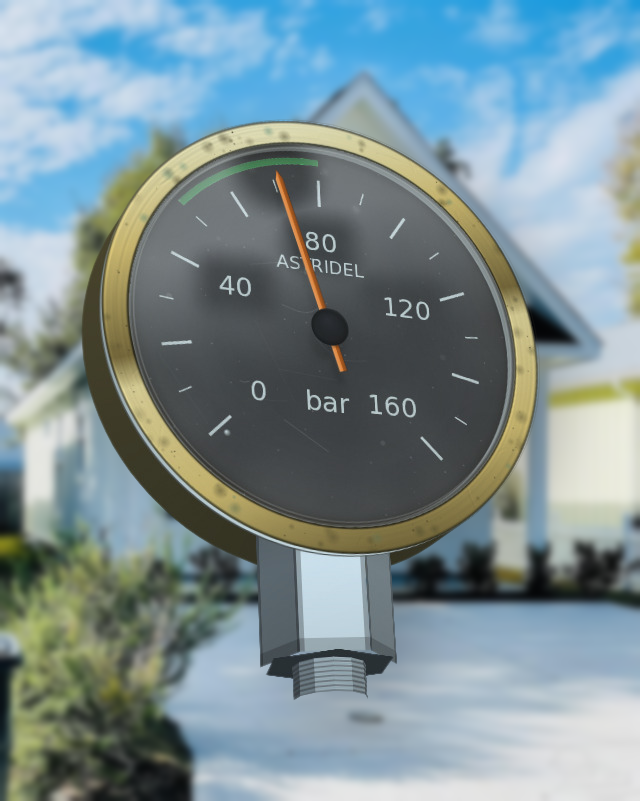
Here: 70bar
